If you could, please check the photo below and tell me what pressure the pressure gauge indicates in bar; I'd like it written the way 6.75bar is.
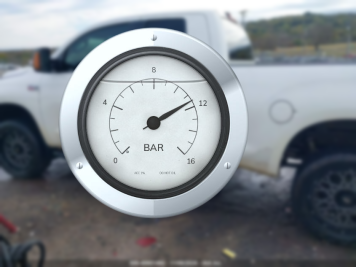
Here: 11.5bar
